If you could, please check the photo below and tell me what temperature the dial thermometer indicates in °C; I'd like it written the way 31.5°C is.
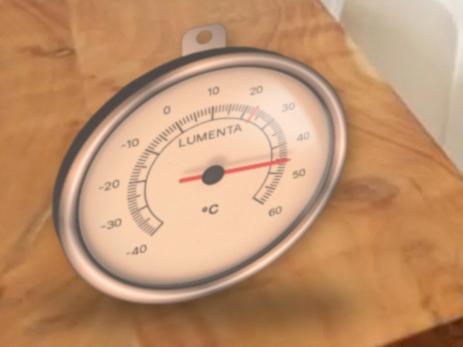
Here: 45°C
